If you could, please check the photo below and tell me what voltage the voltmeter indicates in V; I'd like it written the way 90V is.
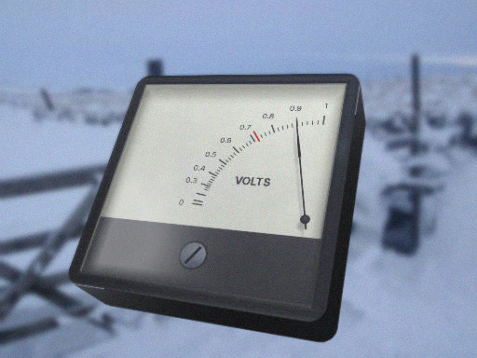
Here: 0.9V
